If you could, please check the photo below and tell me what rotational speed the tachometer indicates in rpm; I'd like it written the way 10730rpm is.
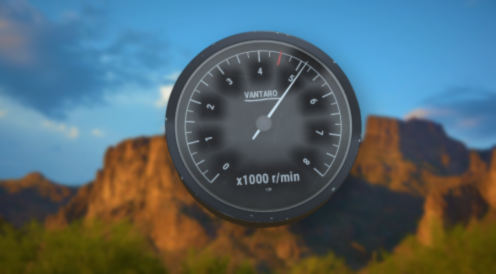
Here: 5125rpm
